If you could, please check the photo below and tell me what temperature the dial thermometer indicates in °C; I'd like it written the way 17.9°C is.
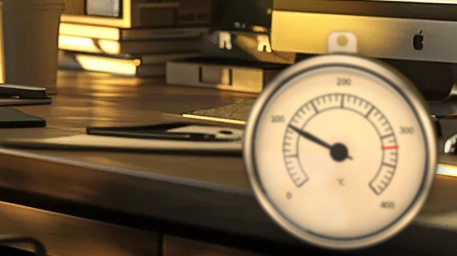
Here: 100°C
